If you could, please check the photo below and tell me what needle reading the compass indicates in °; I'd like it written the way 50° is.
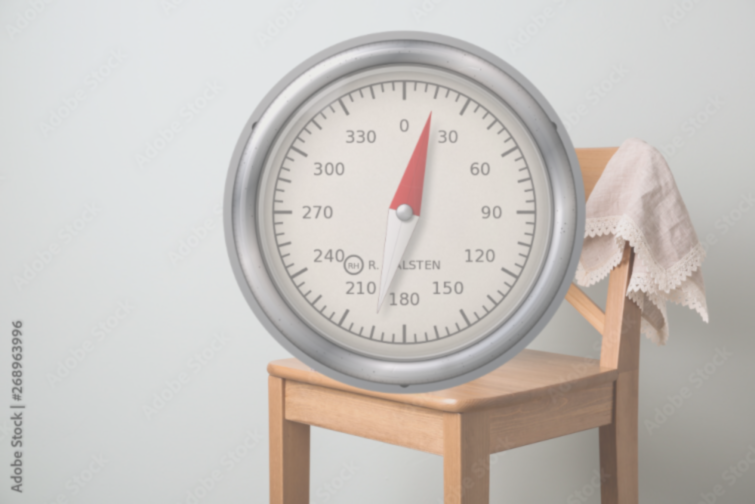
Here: 15°
